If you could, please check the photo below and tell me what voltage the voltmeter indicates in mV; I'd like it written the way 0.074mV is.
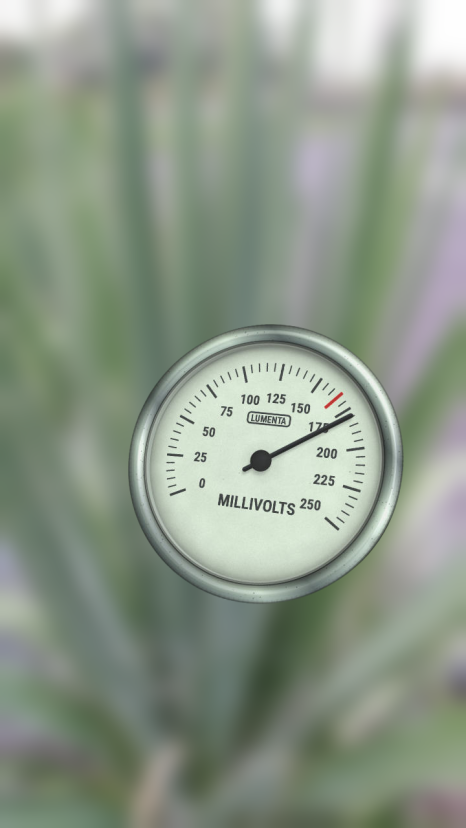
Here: 180mV
